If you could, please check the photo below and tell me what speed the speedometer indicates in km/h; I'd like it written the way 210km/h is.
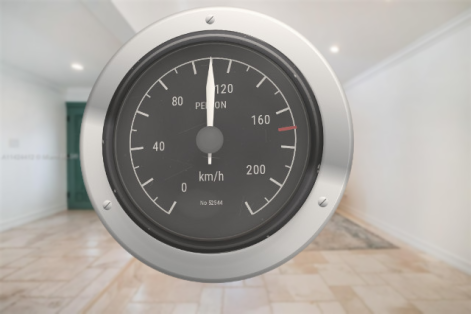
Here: 110km/h
